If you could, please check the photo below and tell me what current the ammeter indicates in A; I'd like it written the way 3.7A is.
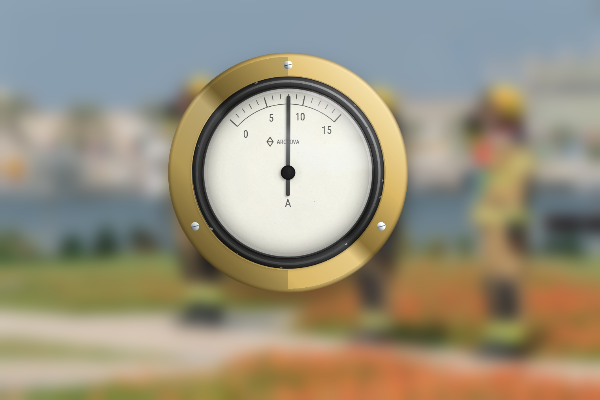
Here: 8A
